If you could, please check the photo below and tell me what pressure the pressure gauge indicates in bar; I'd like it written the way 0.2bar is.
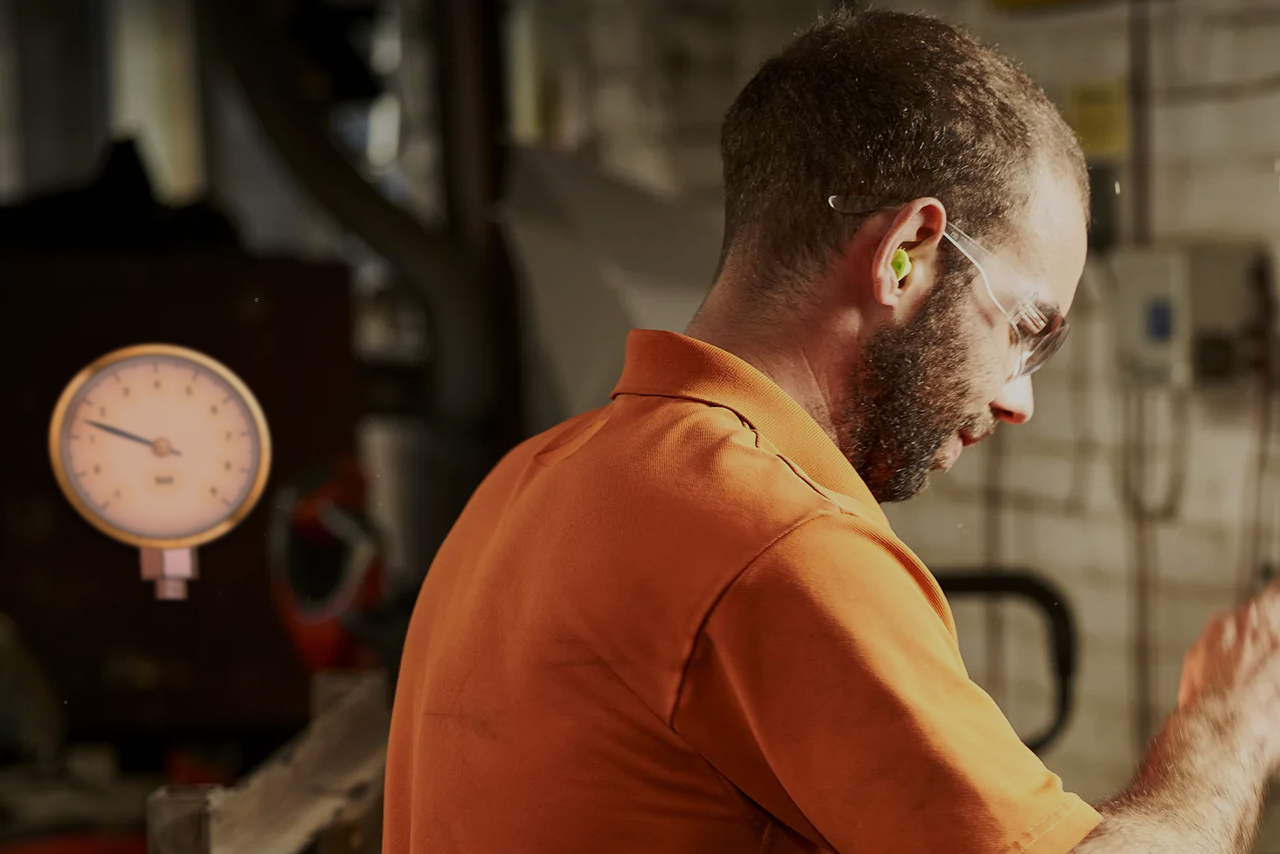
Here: 1.5bar
